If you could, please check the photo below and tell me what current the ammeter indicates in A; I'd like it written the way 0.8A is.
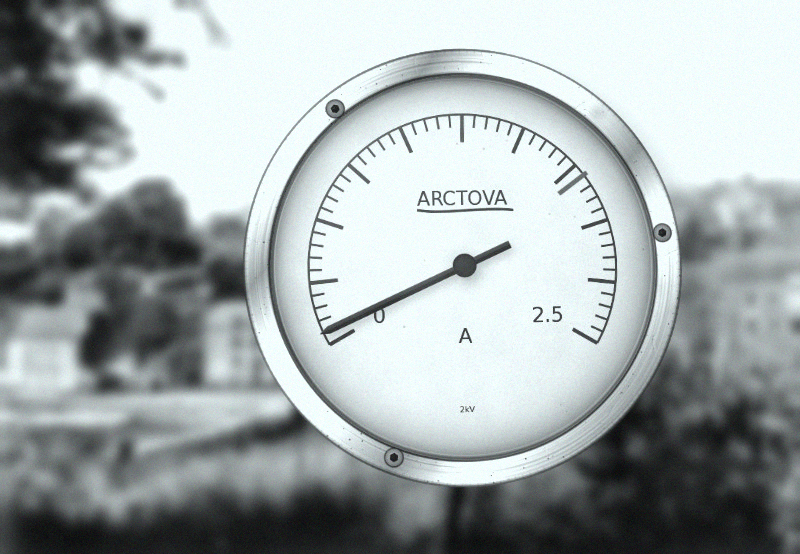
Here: 0.05A
